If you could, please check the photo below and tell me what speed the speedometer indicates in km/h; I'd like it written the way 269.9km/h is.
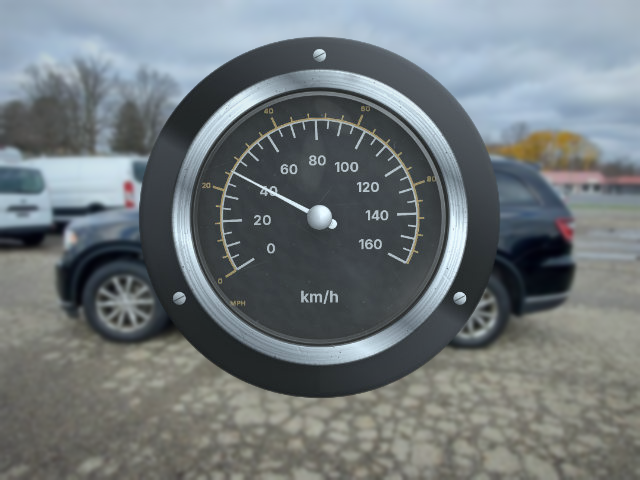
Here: 40km/h
